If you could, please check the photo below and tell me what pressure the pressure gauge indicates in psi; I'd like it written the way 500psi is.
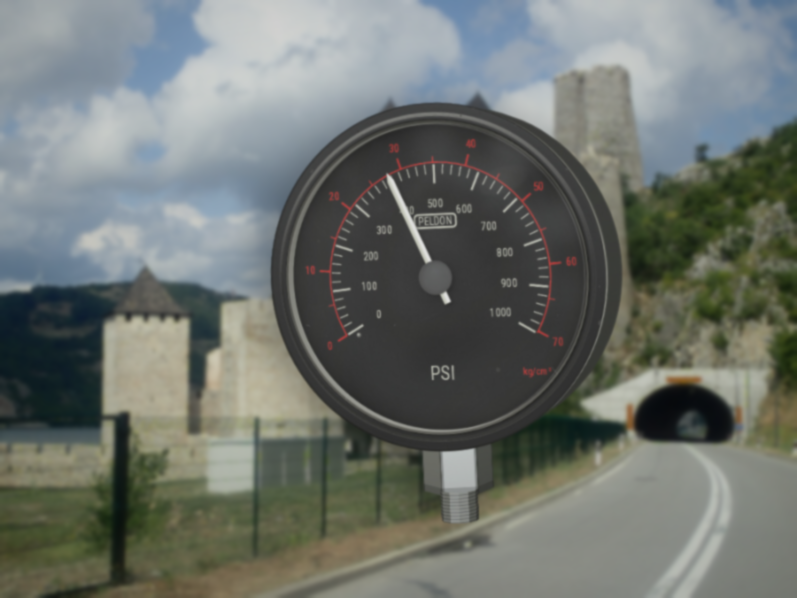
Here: 400psi
